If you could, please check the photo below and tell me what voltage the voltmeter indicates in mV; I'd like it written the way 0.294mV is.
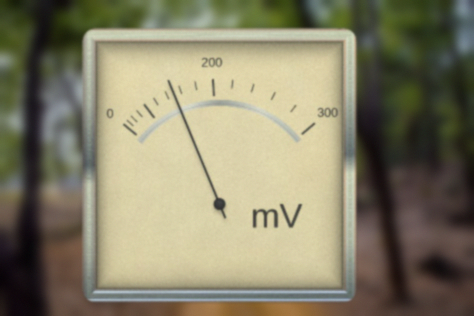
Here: 150mV
